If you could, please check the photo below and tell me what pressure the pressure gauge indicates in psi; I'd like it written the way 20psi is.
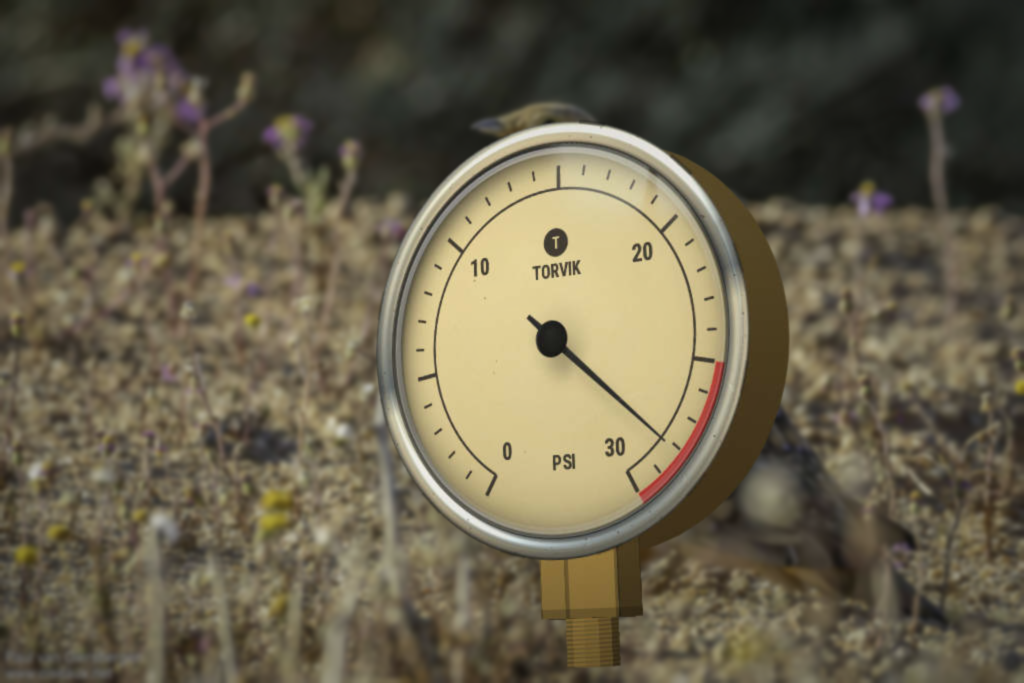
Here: 28psi
